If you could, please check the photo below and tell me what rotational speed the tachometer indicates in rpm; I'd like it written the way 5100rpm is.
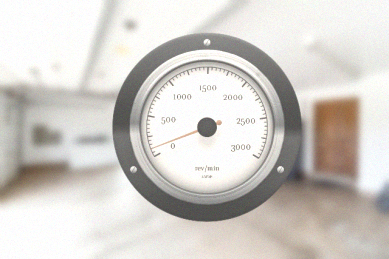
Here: 100rpm
